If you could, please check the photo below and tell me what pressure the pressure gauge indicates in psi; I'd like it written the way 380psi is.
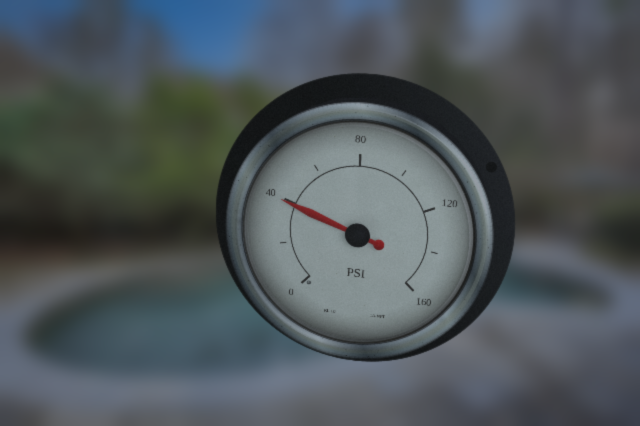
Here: 40psi
